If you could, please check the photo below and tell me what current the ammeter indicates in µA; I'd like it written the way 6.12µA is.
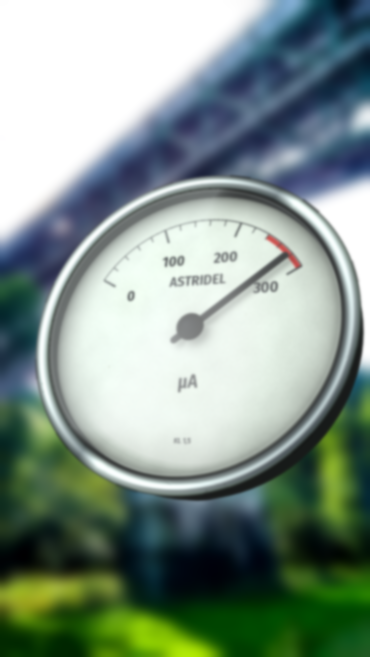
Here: 280µA
